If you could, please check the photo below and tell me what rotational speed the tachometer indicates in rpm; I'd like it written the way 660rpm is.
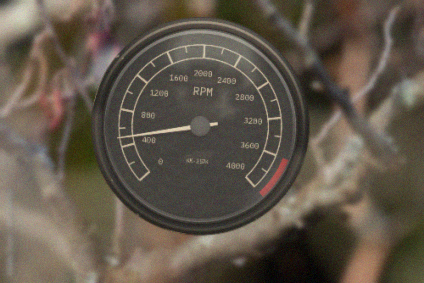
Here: 500rpm
